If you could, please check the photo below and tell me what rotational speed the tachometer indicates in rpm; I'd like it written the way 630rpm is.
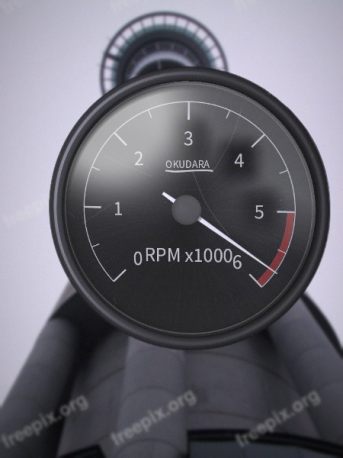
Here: 5750rpm
